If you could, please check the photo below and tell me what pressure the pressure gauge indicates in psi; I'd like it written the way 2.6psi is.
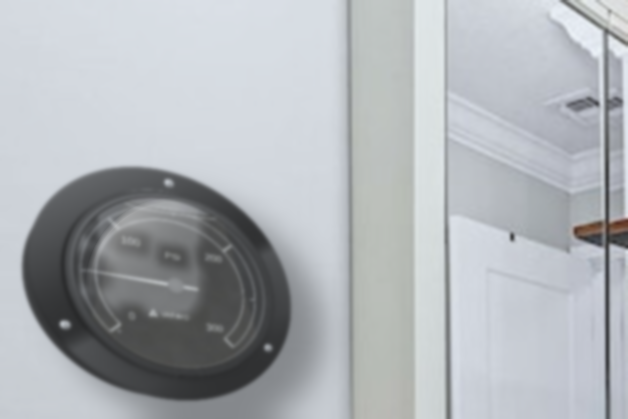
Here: 50psi
